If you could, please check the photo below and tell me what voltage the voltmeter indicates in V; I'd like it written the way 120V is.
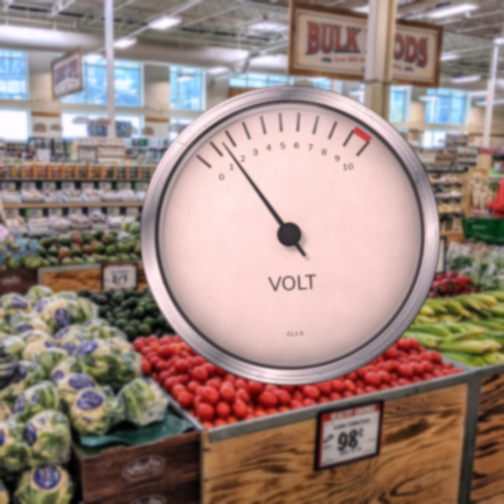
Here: 1.5V
